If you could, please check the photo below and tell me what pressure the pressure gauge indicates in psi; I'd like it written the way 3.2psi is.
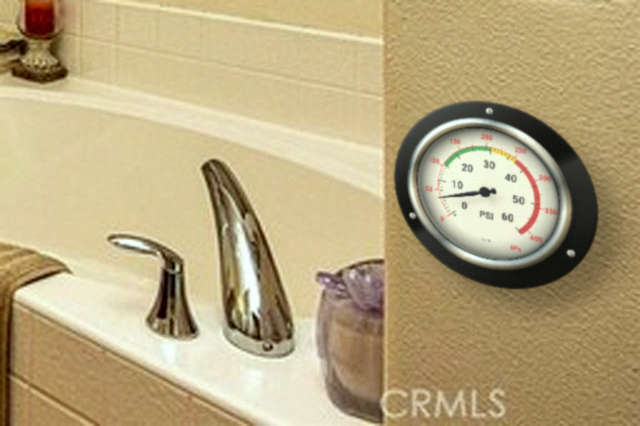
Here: 5psi
